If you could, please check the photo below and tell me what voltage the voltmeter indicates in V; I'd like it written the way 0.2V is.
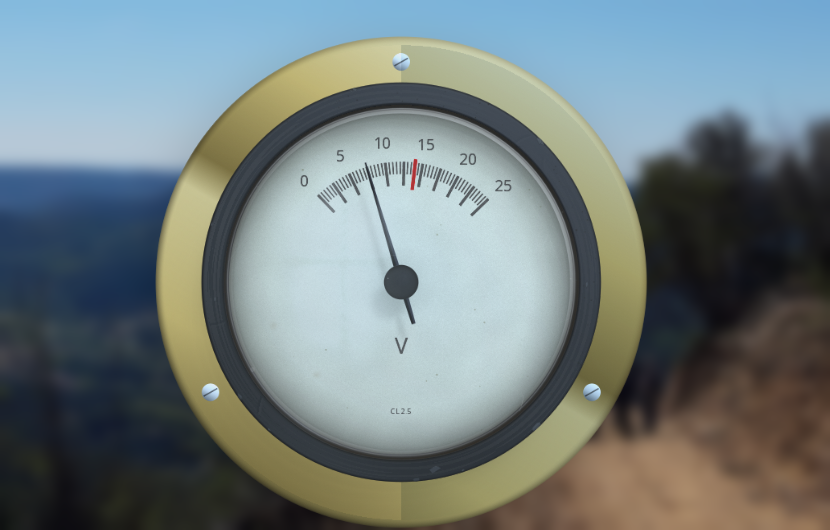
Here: 7.5V
